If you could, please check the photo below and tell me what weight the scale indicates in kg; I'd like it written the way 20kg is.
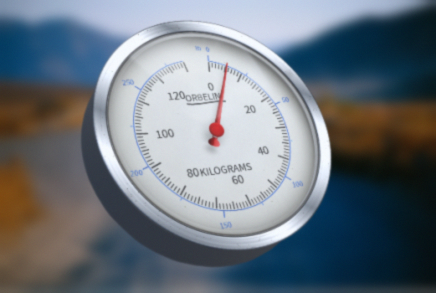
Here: 5kg
